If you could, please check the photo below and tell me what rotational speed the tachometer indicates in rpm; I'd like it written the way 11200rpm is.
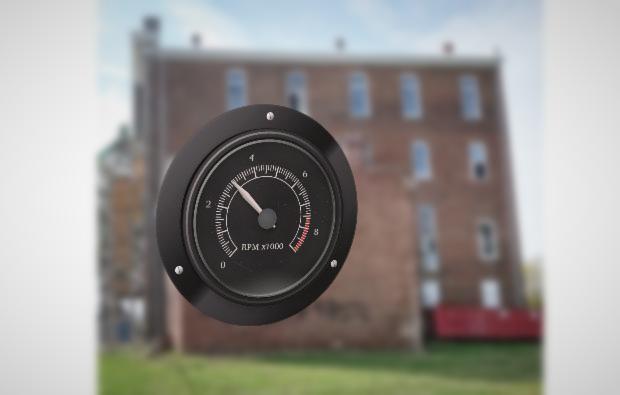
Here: 3000rpm
